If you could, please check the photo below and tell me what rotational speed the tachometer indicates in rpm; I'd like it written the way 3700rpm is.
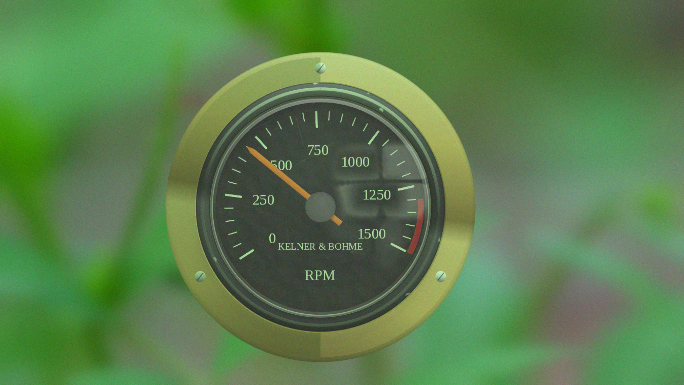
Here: 450rpm
